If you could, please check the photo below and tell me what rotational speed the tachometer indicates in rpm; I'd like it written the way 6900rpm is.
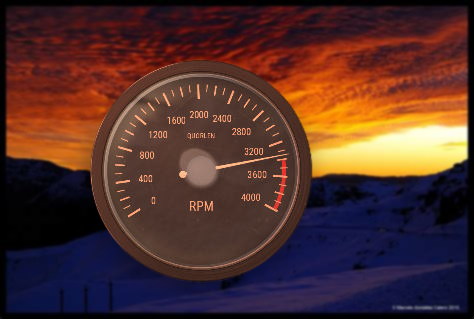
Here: 3350rpm
